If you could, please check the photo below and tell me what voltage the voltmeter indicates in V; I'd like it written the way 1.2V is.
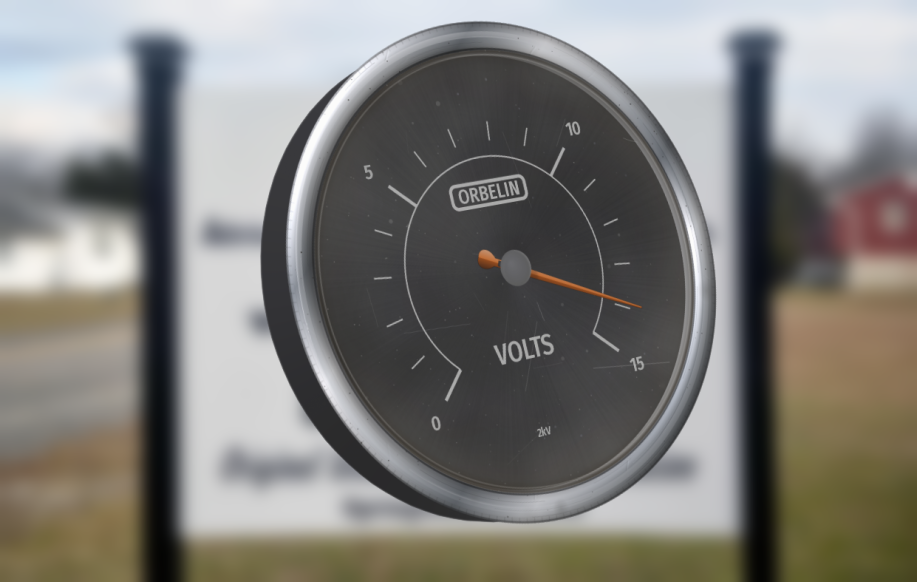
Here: 14V
